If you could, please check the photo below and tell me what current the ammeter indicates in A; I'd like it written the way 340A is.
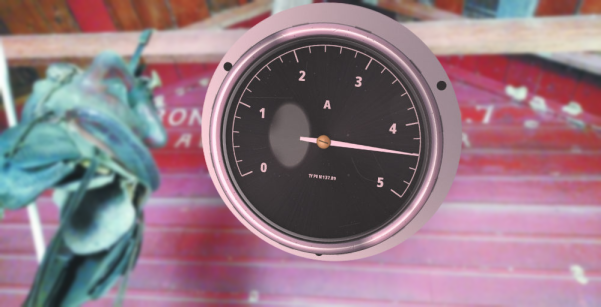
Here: 4.4A
